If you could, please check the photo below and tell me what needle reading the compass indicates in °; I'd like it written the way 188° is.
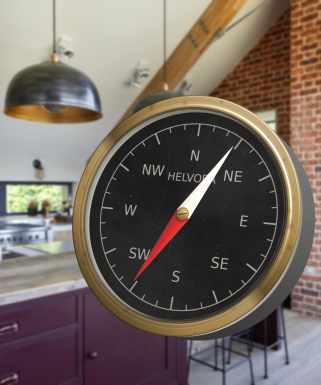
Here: 210°
